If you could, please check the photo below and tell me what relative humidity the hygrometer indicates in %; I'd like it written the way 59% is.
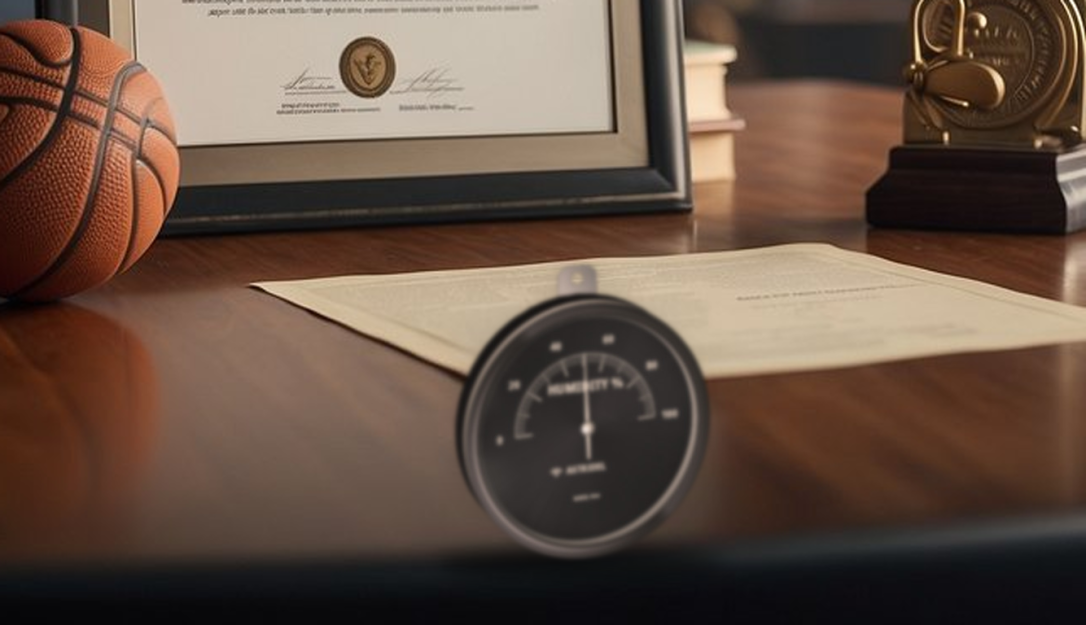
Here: 50%
